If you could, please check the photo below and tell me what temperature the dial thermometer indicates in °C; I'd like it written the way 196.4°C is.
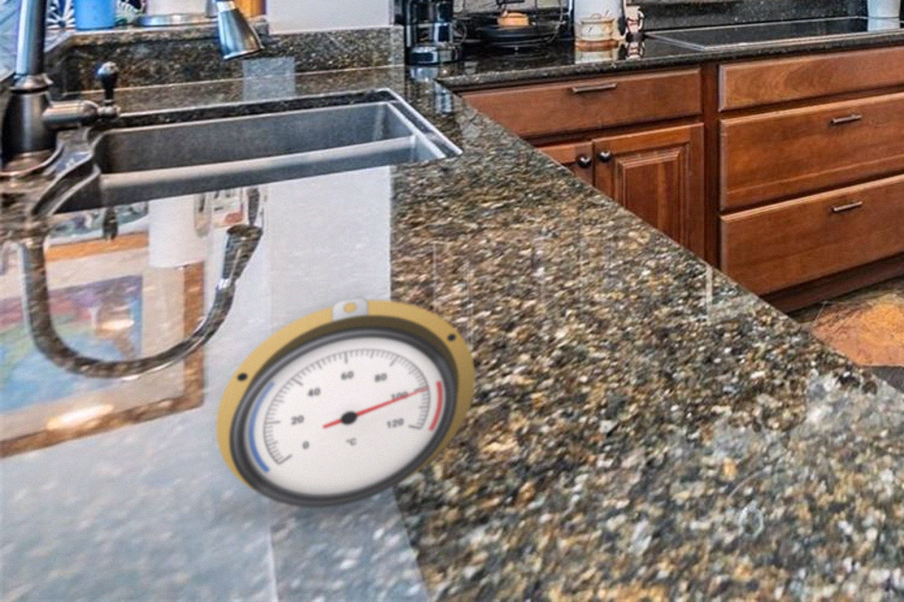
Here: 100°C
